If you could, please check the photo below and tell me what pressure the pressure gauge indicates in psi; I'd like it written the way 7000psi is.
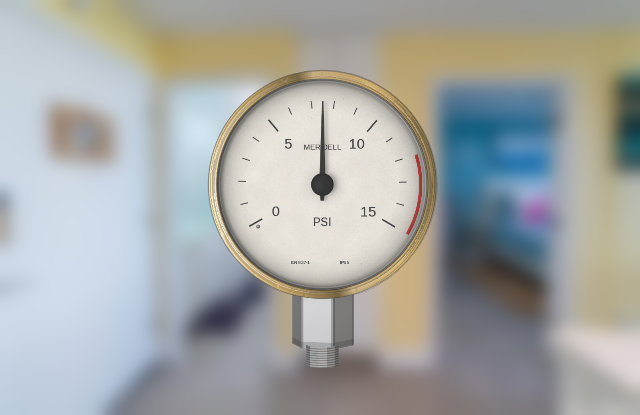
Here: 7.5psi
